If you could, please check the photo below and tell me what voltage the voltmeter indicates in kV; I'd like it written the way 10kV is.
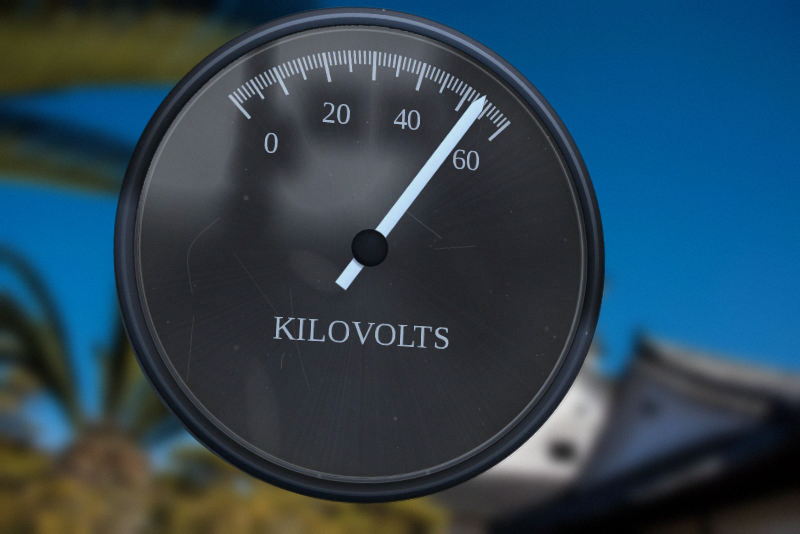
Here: 53kV
